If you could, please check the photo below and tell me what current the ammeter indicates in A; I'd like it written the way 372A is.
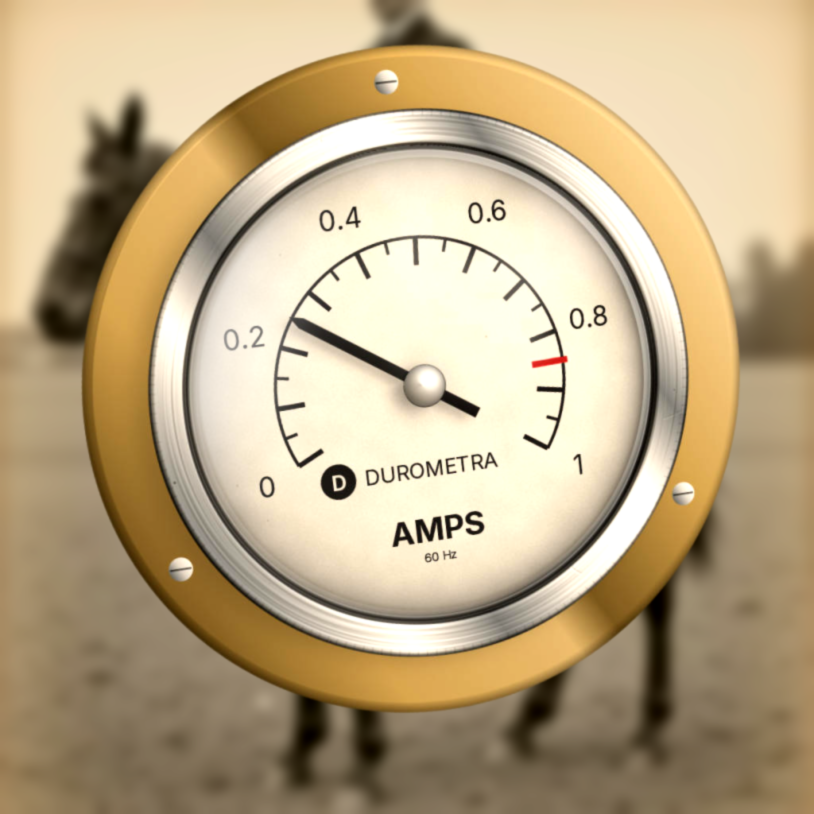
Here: 0.25A
